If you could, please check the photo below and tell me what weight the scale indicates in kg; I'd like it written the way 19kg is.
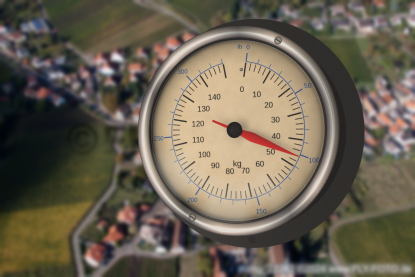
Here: 46kg
